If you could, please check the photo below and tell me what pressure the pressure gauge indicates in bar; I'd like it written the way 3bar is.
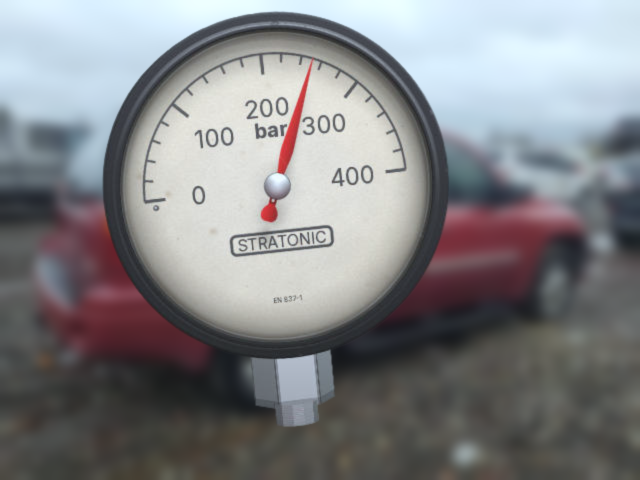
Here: 250bar
